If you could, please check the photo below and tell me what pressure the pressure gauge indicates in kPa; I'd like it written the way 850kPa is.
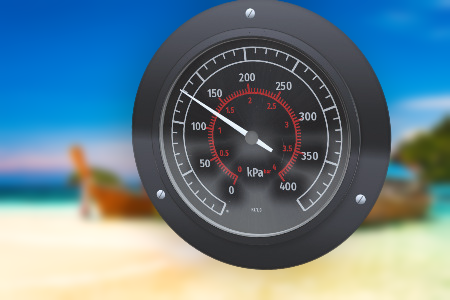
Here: 130kPa
